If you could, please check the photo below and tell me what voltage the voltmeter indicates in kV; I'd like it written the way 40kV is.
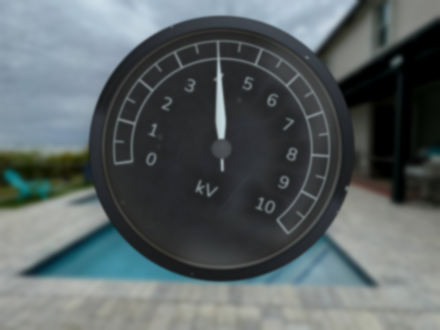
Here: 4kV
